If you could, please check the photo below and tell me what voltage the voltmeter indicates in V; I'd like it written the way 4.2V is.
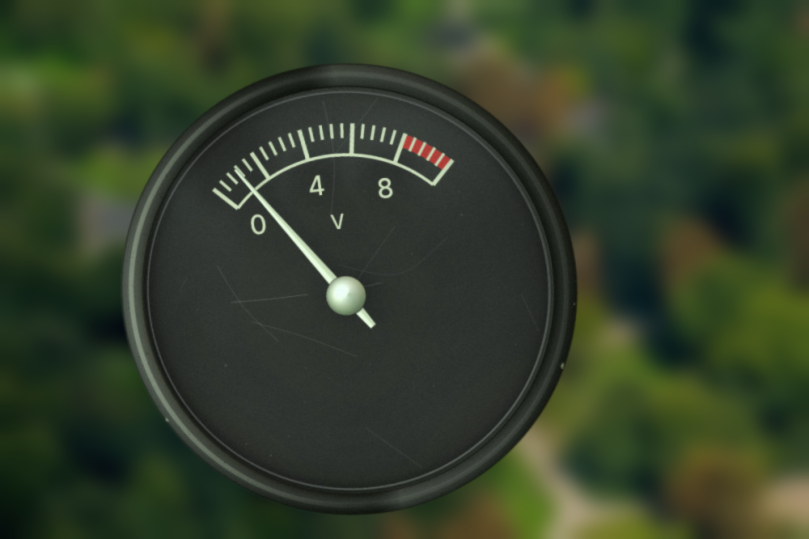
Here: 1.2V
